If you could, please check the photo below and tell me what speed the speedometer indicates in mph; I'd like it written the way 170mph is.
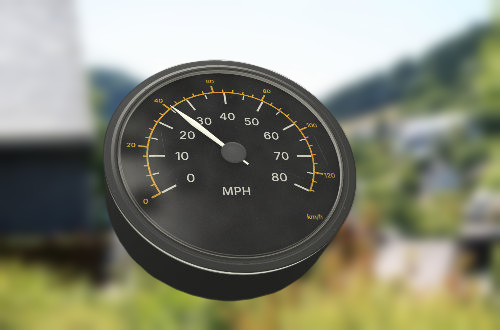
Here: 25mph
